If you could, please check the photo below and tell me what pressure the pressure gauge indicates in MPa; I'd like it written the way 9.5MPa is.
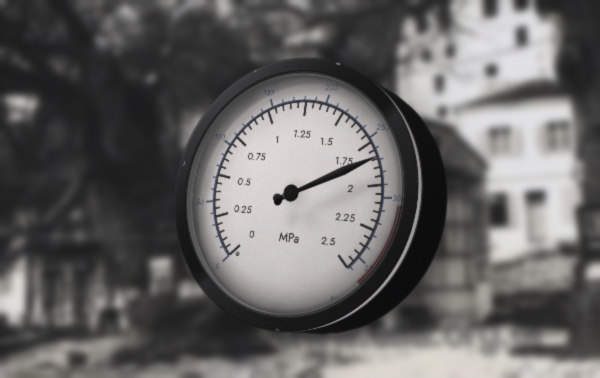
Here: 1.85MPa
